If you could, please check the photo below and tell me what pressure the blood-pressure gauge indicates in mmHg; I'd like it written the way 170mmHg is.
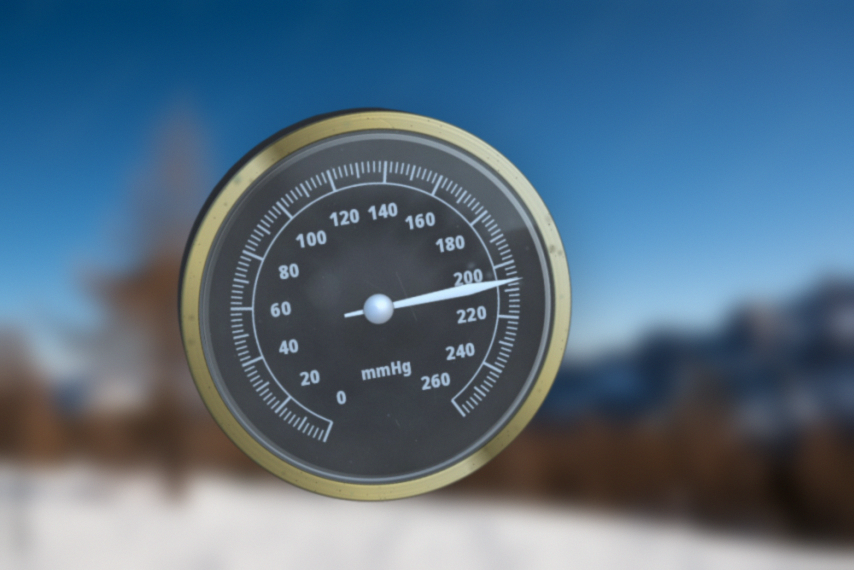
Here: 206mmHg
